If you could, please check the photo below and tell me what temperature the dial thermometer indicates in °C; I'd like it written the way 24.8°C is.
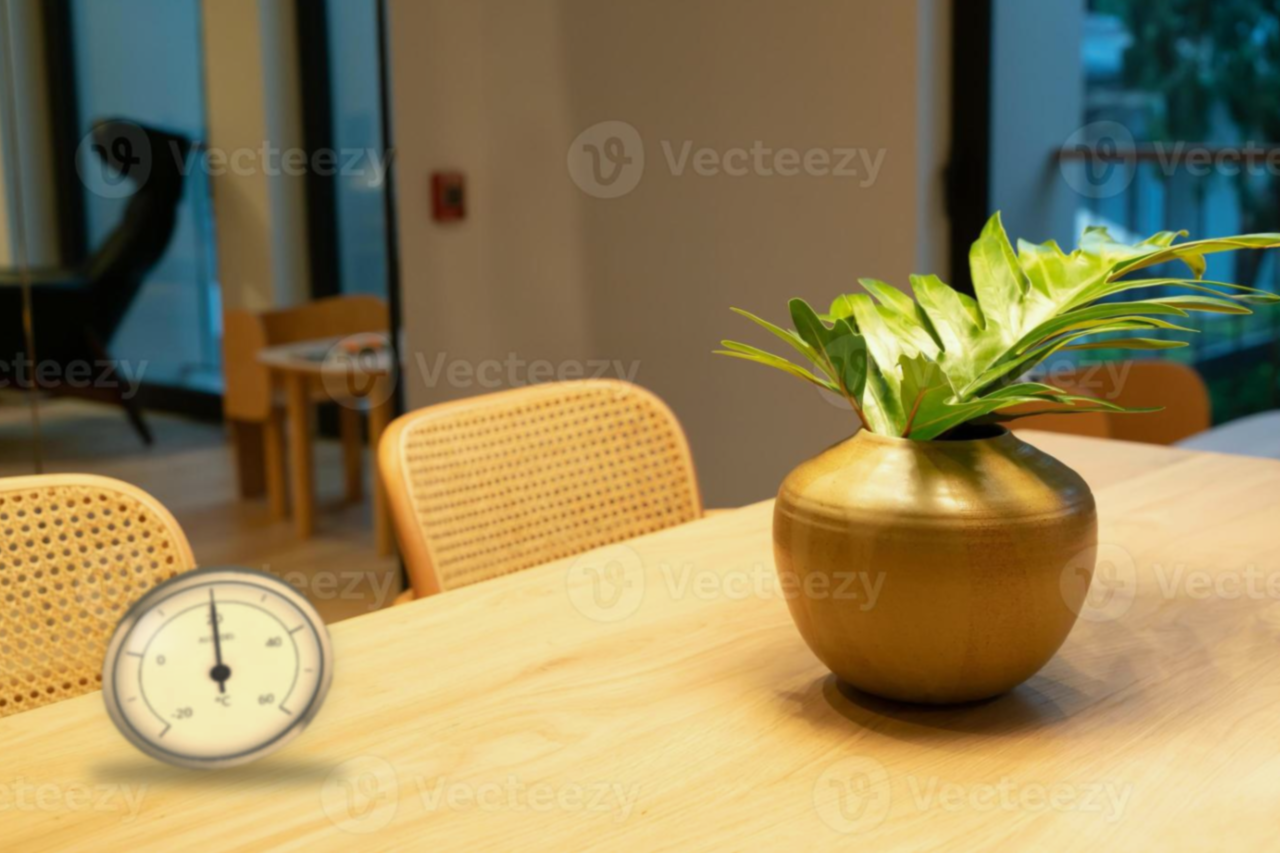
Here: 20°C
